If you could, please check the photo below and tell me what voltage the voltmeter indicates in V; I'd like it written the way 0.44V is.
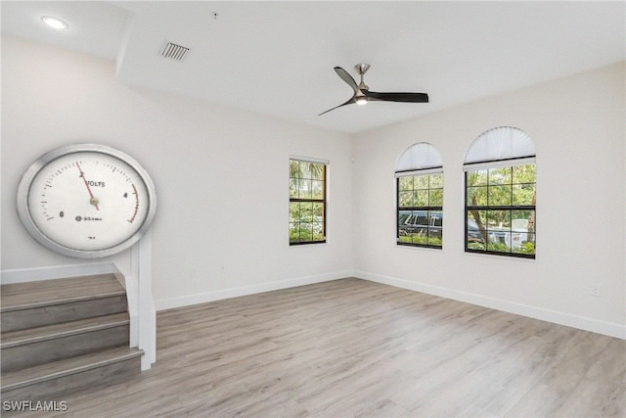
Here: 2V
